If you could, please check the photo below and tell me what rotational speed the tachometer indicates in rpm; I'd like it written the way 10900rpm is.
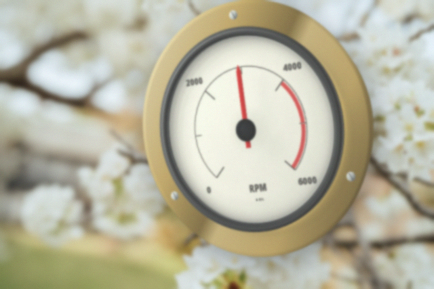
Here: 3000rpm
